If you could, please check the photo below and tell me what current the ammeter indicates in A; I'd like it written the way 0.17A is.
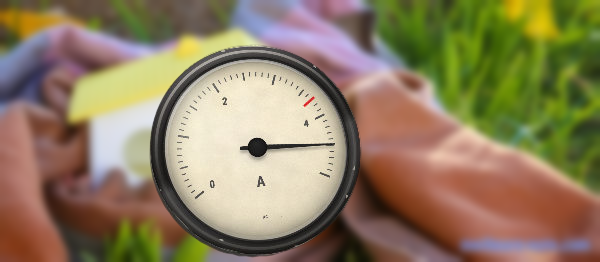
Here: 4.5A
